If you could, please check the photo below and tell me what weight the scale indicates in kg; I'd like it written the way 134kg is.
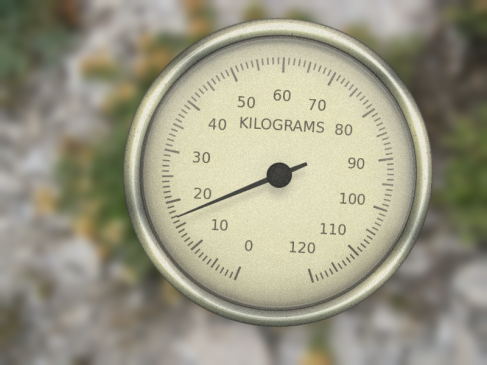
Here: 17kg
